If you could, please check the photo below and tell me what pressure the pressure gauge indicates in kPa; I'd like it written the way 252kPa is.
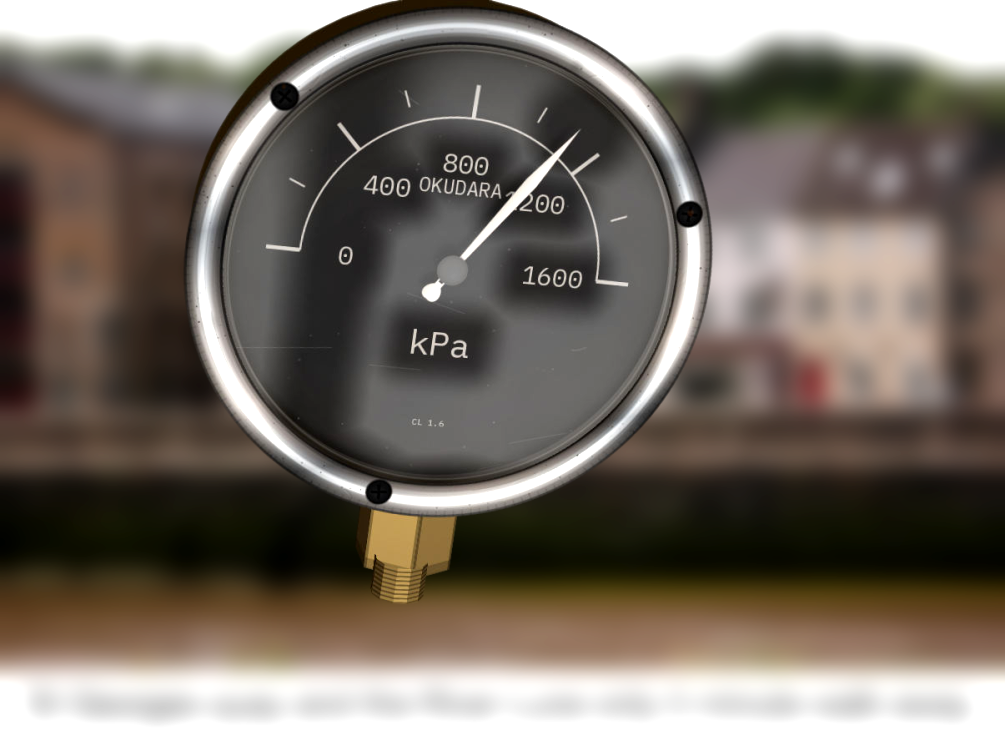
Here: 1100kPa
